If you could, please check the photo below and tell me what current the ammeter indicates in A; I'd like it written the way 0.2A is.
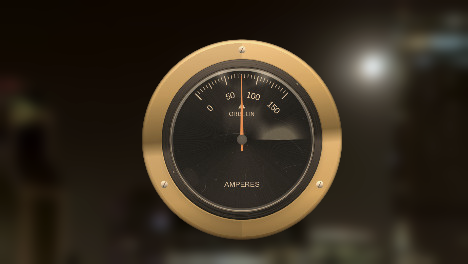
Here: 75A
